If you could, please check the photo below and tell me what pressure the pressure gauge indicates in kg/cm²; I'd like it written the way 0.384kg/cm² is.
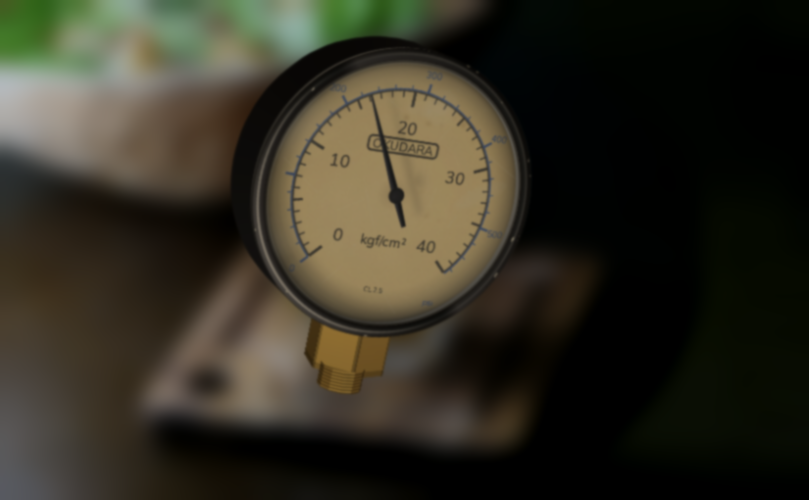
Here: 16kg/cm²
